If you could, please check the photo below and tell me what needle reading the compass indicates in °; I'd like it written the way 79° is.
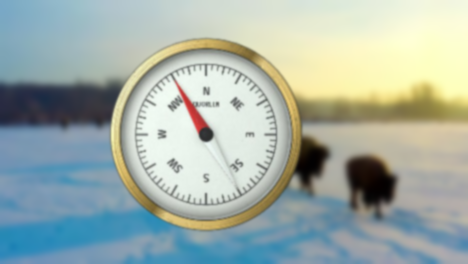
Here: 330°
